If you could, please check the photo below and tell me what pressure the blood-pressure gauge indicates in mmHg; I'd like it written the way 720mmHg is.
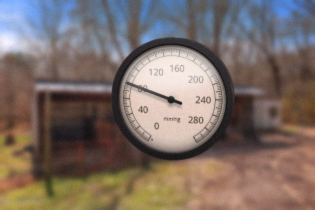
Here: 80mmHg
